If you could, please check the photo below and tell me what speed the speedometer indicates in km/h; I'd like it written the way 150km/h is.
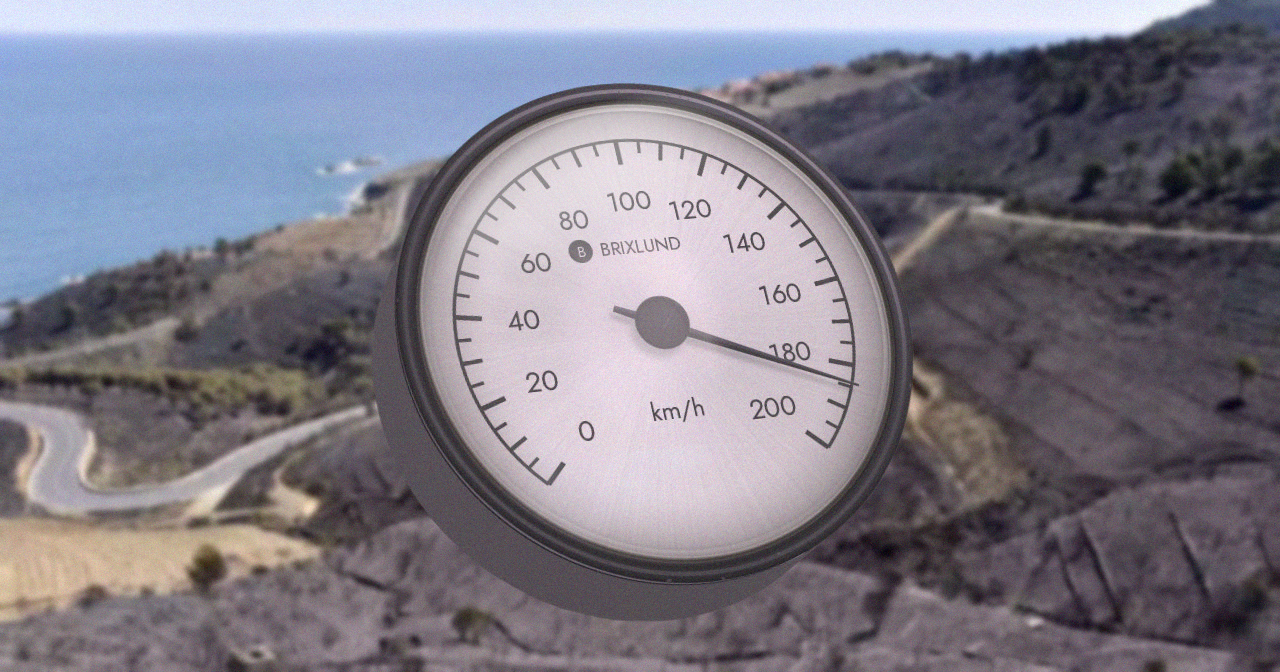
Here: 185km/h
